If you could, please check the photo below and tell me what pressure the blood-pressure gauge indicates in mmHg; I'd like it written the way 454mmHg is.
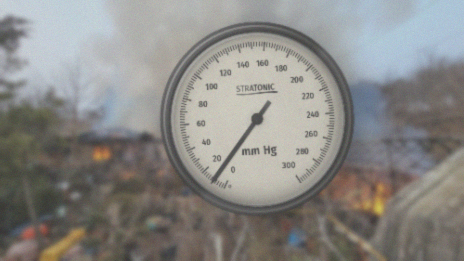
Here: 10mmHg
